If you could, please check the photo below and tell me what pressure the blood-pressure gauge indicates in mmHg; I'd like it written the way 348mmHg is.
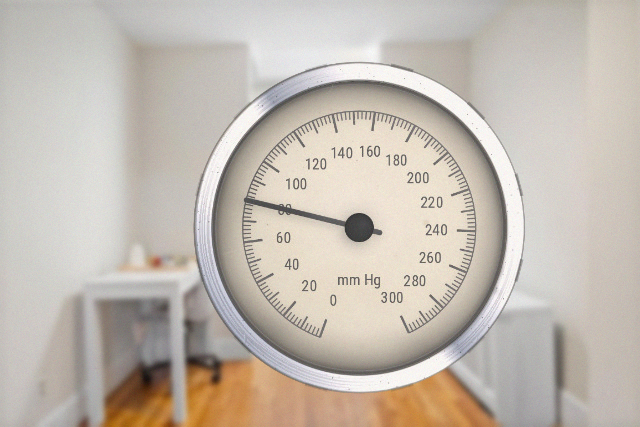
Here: 80mmHg
